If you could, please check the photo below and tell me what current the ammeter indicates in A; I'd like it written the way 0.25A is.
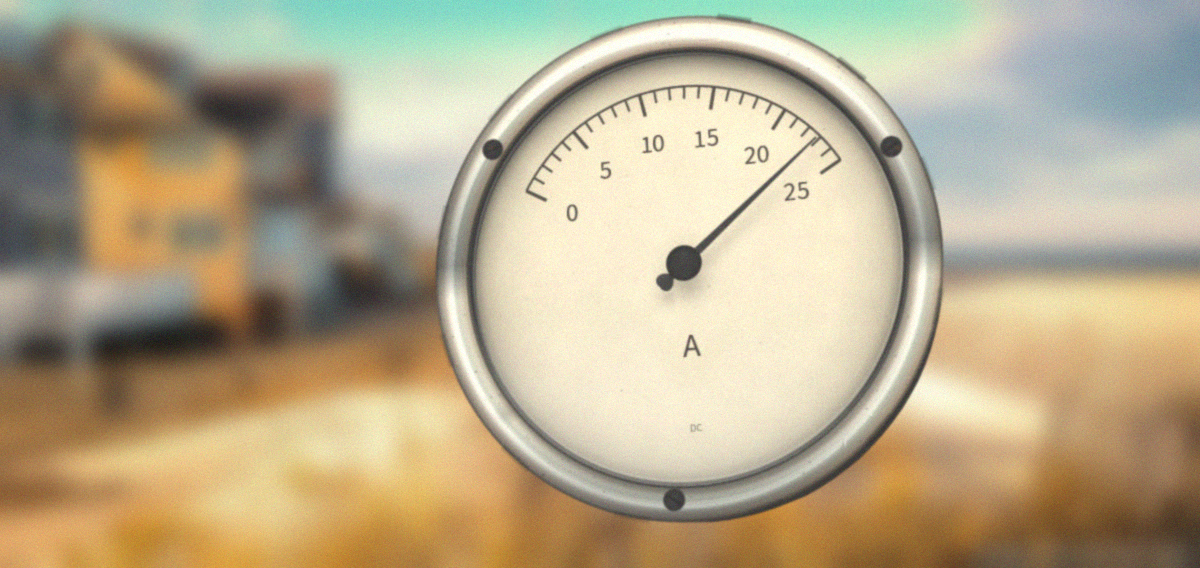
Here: 23A
